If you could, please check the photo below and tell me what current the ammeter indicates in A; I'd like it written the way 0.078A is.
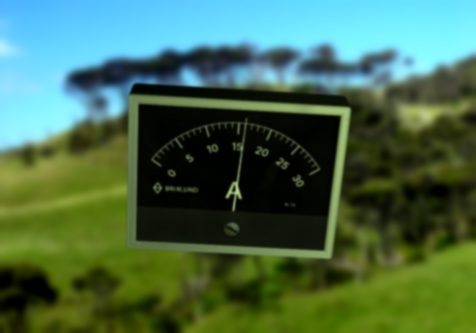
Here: 16A
